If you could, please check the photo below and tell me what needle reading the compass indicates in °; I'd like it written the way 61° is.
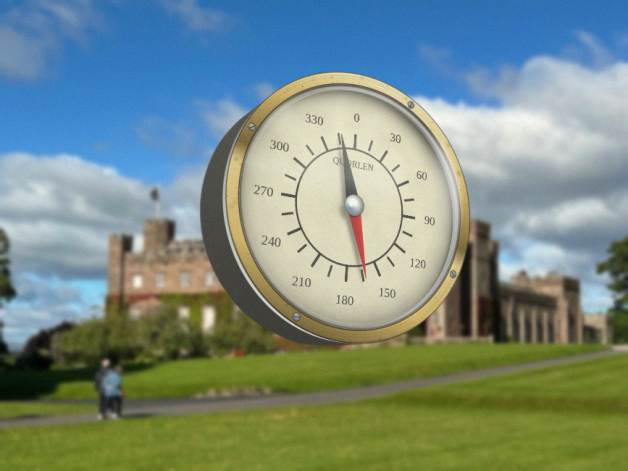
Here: 165°
